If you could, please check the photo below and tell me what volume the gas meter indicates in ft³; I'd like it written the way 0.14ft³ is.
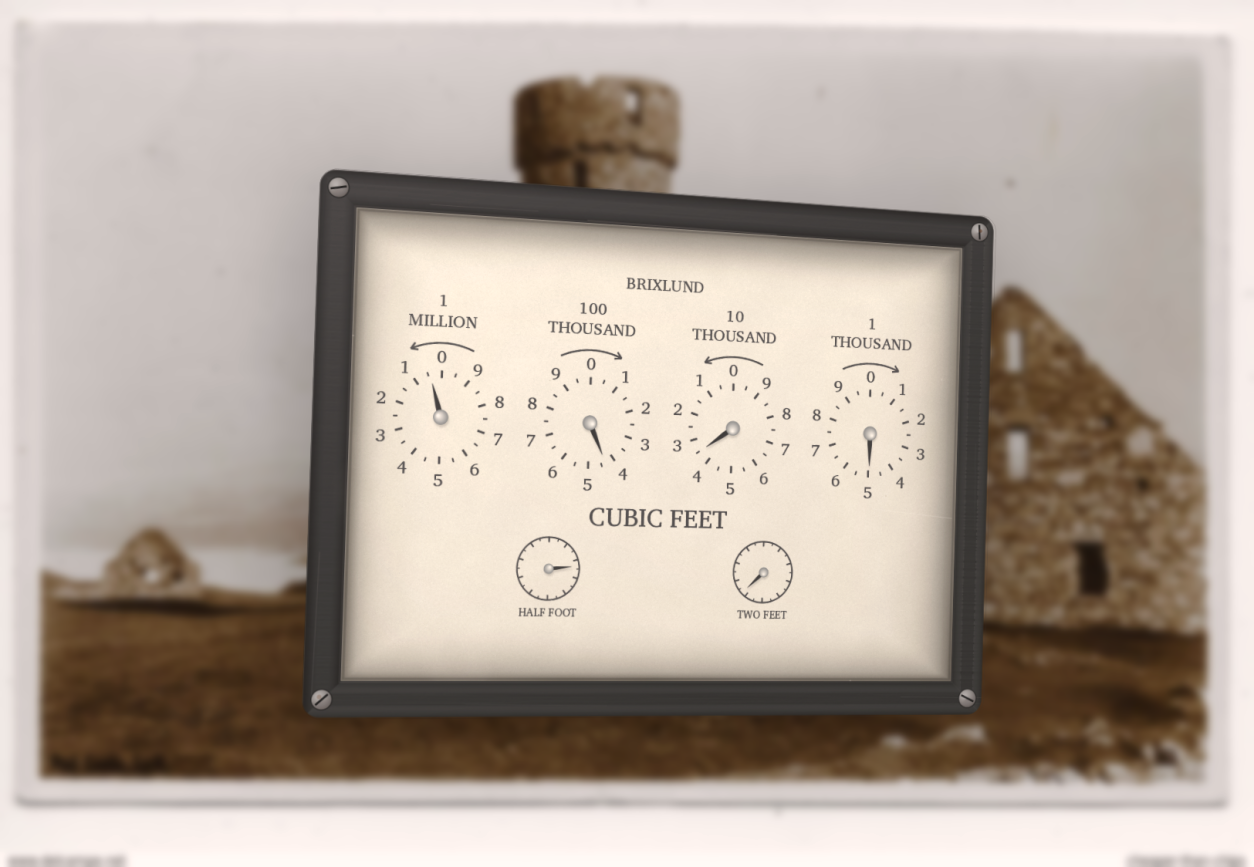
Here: 43500ft³
